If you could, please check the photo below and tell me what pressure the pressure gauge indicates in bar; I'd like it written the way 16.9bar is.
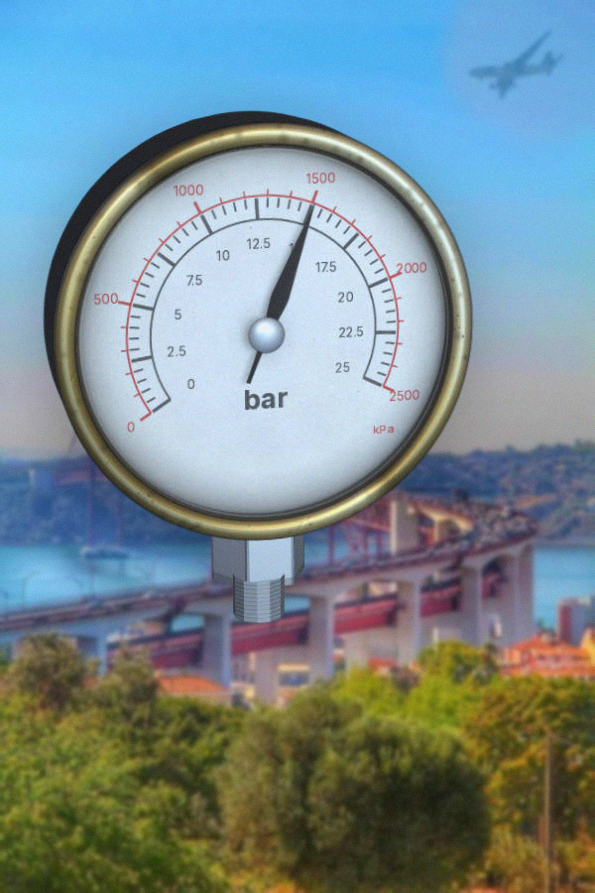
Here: 15bar
